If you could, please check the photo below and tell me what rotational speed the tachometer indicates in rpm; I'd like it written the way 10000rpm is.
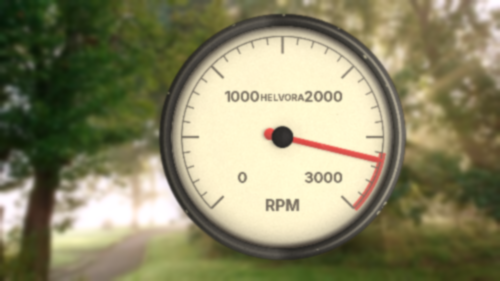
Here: 2650rpm
